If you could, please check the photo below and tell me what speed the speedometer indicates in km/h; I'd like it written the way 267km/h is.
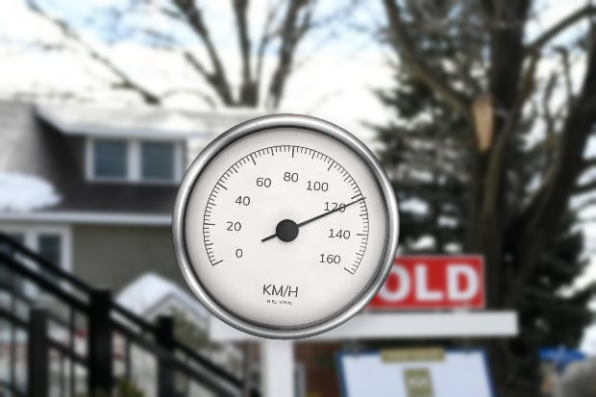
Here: 122km/h
